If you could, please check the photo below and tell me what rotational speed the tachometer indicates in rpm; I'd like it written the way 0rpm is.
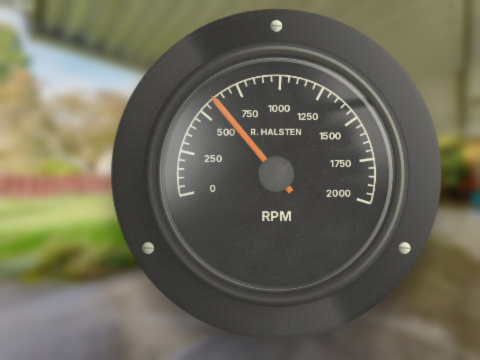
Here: 600rpm
